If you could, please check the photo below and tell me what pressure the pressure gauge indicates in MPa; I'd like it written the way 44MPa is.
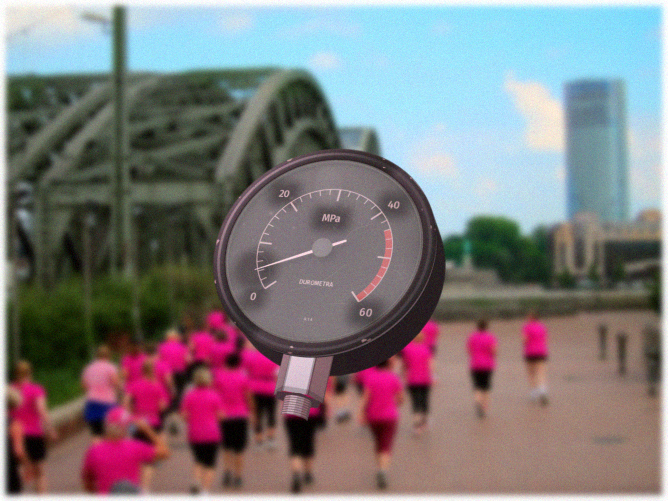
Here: 4MPa
